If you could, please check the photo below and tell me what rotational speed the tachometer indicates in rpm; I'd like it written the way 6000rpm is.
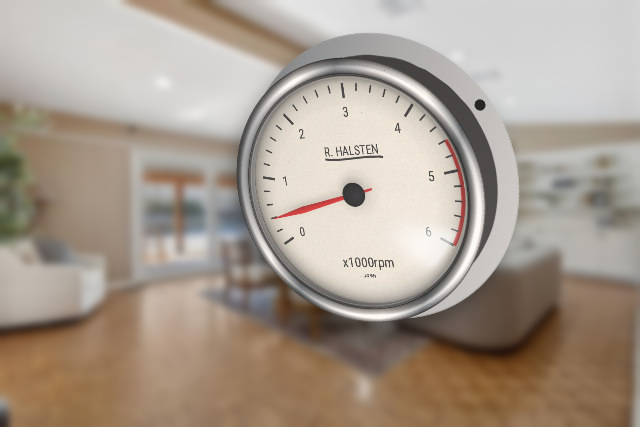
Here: 400rpm
